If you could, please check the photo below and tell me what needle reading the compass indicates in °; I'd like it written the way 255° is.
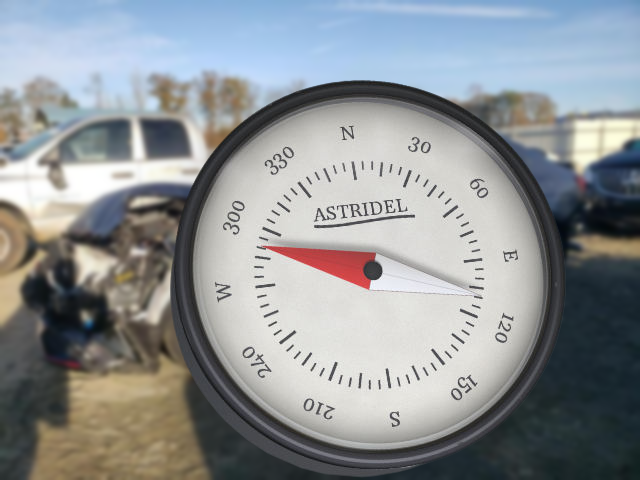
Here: 290°
